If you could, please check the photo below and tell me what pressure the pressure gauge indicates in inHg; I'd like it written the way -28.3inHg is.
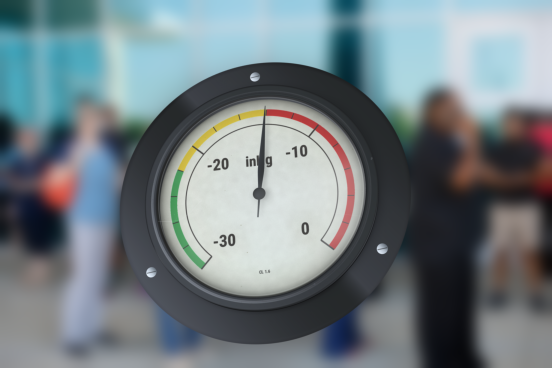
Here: -14inHg
